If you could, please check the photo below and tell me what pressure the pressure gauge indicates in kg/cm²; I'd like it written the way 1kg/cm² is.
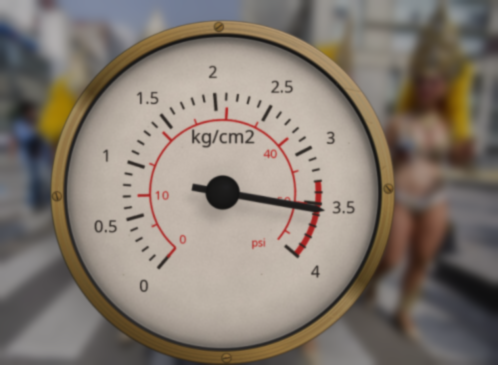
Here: 3.55kg/cm²
